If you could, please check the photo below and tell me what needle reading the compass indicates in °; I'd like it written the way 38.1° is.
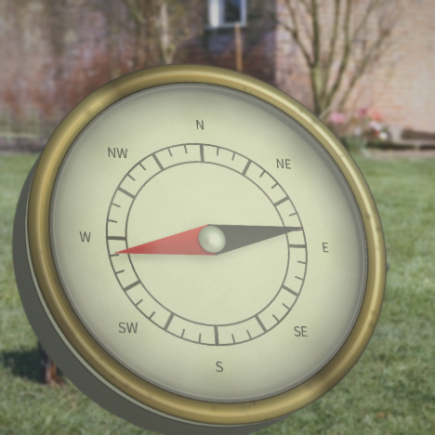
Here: 260°
